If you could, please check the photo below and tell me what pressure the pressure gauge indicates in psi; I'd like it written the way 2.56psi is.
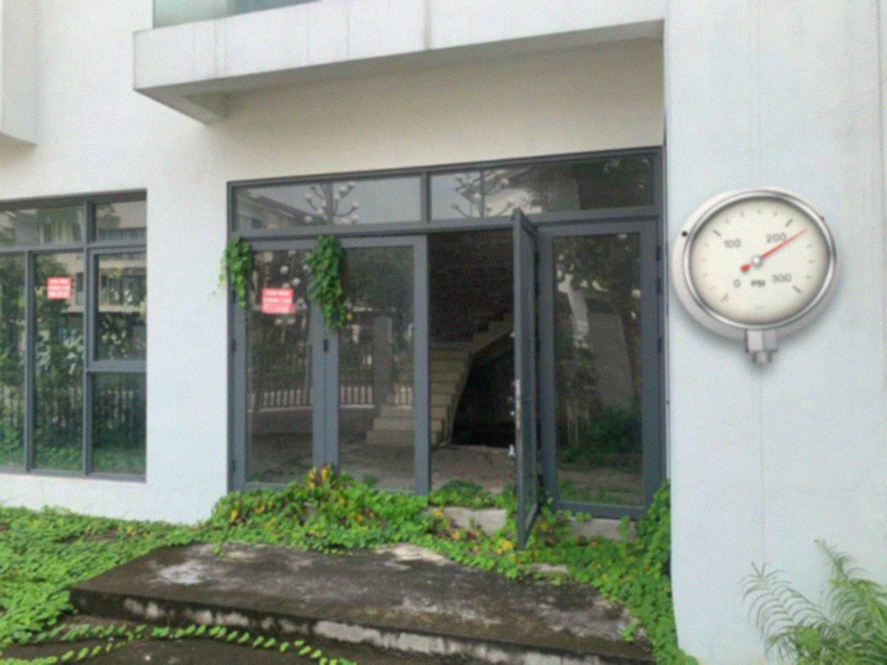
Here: 220psi
